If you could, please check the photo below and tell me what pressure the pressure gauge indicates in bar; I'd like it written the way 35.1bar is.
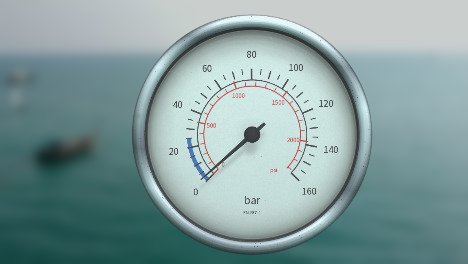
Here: 2.5bar
